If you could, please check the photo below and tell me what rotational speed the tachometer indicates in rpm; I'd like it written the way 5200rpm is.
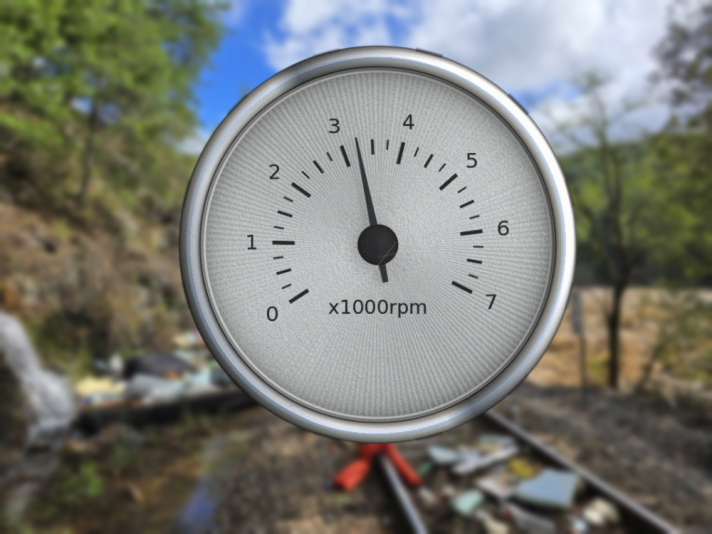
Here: 3250rpm
